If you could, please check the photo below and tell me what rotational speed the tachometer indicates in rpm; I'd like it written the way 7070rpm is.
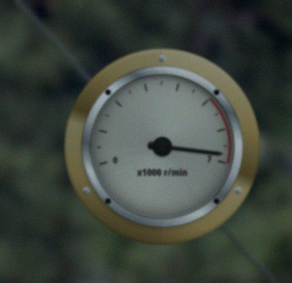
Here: 6750rpm
